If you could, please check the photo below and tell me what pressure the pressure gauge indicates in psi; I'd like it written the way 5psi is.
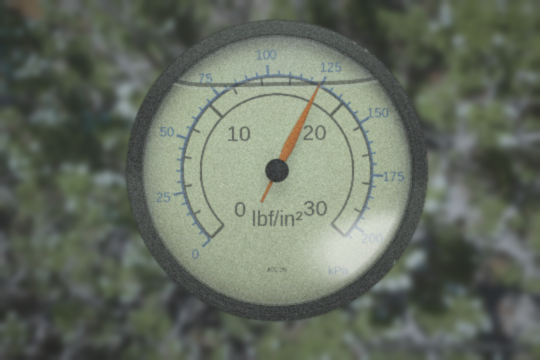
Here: 18psi
